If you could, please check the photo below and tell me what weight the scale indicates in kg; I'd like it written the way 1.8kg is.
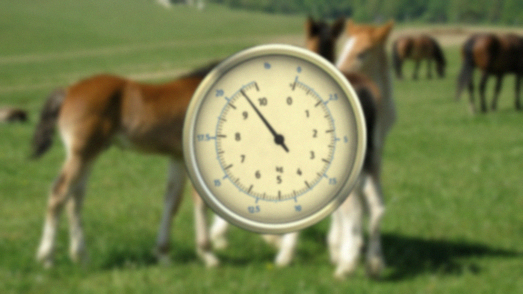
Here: 9.5kg
